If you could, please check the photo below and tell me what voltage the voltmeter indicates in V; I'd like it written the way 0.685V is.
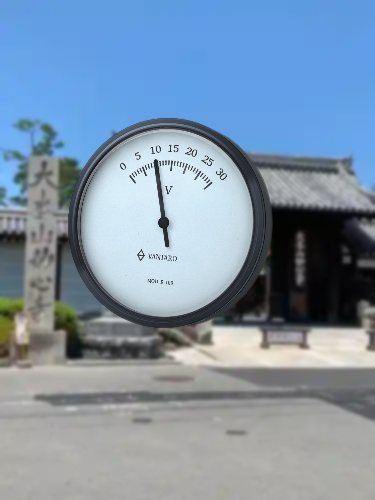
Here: 10V
